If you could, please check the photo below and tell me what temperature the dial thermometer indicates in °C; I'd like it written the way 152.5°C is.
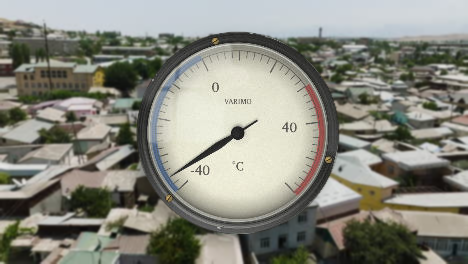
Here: -36°C
